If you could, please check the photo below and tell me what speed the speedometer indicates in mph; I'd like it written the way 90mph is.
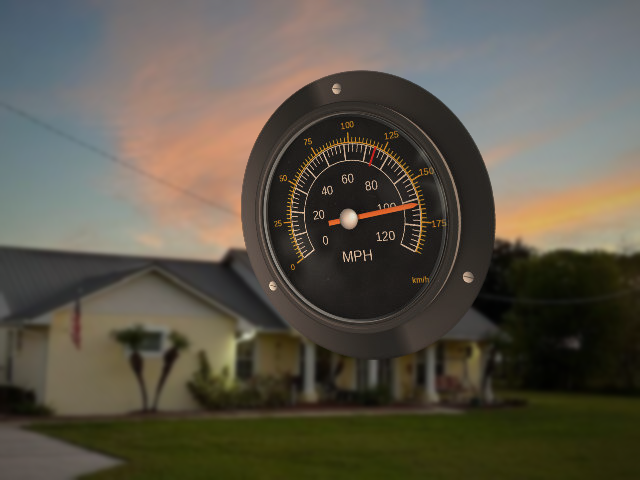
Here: 102mph
